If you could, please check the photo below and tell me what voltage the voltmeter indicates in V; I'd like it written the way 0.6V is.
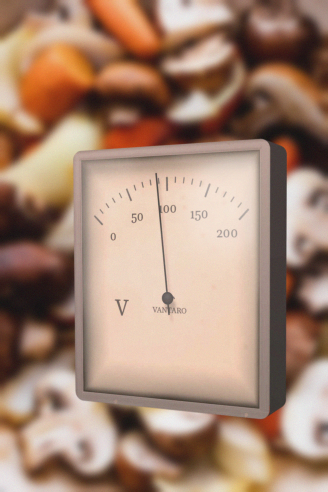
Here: 90V
